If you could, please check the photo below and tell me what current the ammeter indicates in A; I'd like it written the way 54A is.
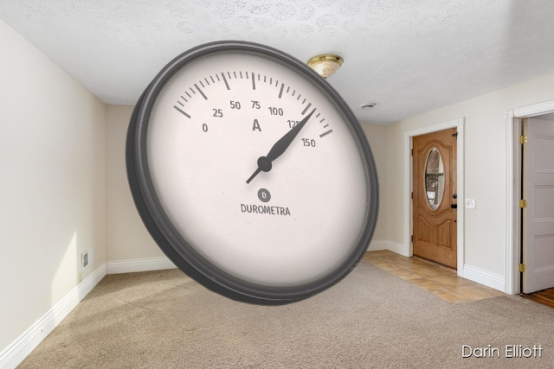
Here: 130A
